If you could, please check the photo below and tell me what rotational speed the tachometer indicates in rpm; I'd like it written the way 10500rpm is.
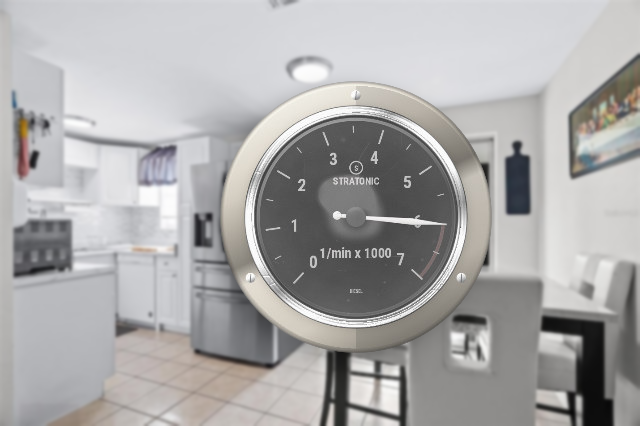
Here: 6000rpm
